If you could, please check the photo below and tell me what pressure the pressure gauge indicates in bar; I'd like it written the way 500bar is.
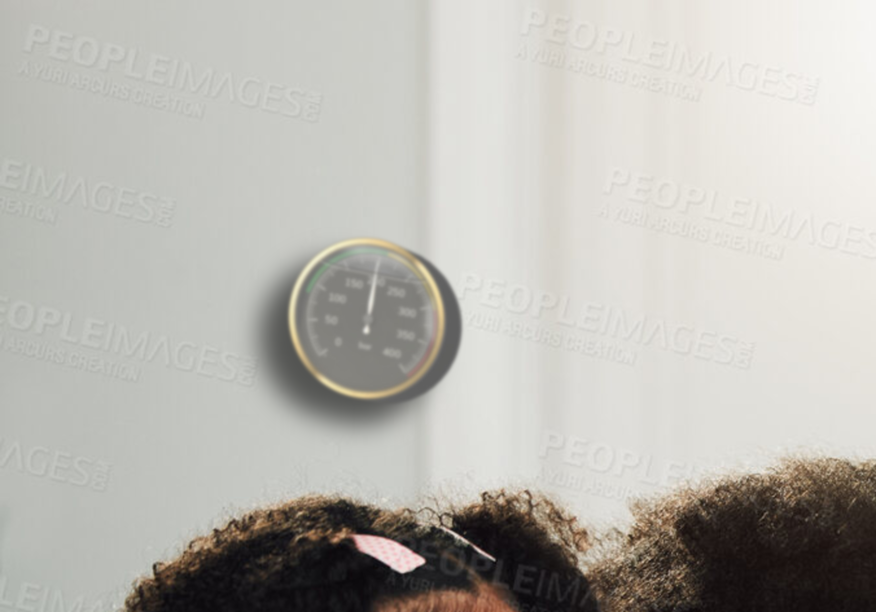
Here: 200bar
